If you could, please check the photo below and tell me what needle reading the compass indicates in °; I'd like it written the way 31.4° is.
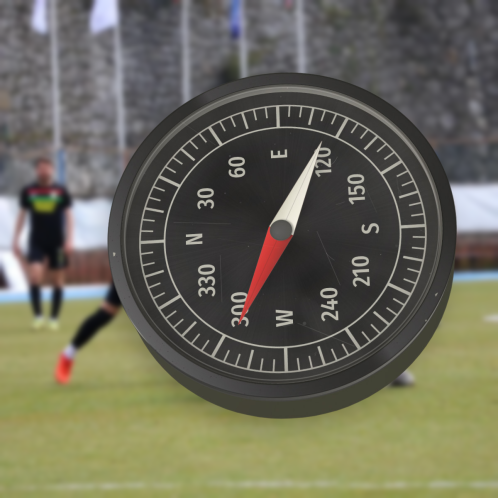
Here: 295°
